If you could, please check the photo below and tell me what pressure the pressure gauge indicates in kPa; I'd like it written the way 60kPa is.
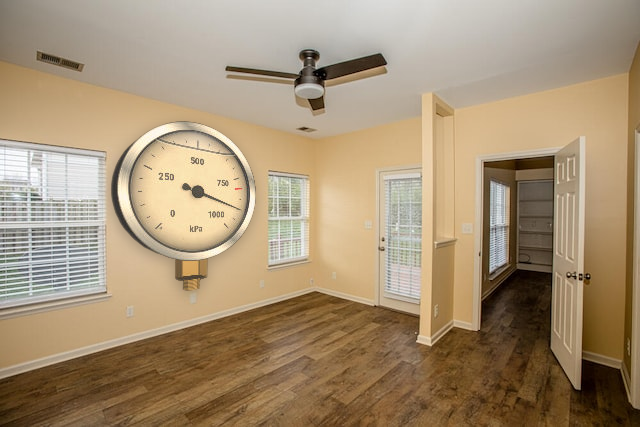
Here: 900kPa
